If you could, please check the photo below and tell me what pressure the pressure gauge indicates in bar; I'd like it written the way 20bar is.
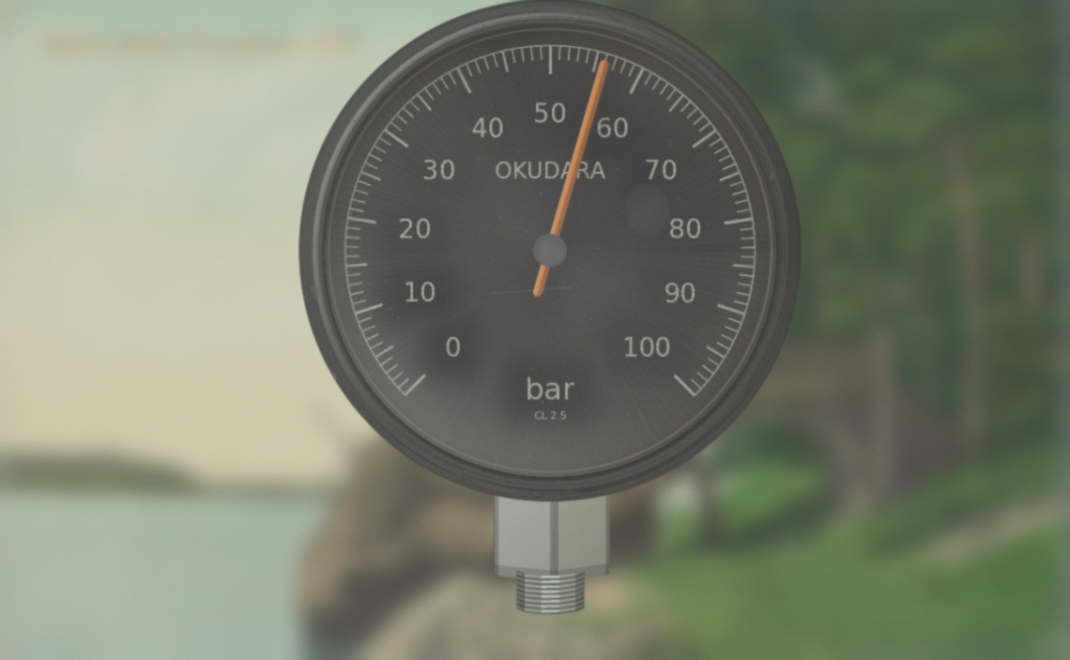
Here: 56bar
